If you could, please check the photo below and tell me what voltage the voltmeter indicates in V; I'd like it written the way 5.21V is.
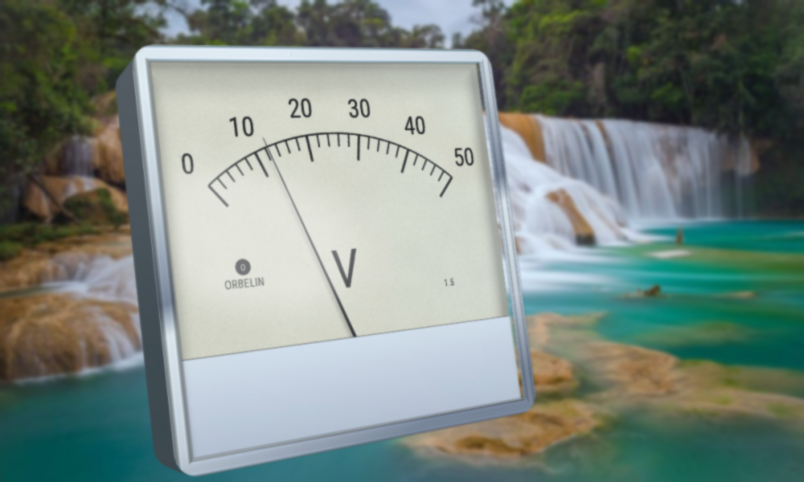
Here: 12V
